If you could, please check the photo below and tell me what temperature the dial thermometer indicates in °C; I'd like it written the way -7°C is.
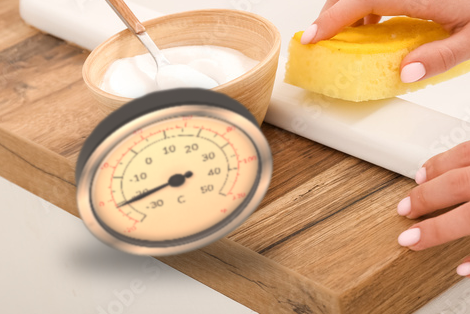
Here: -20°C
